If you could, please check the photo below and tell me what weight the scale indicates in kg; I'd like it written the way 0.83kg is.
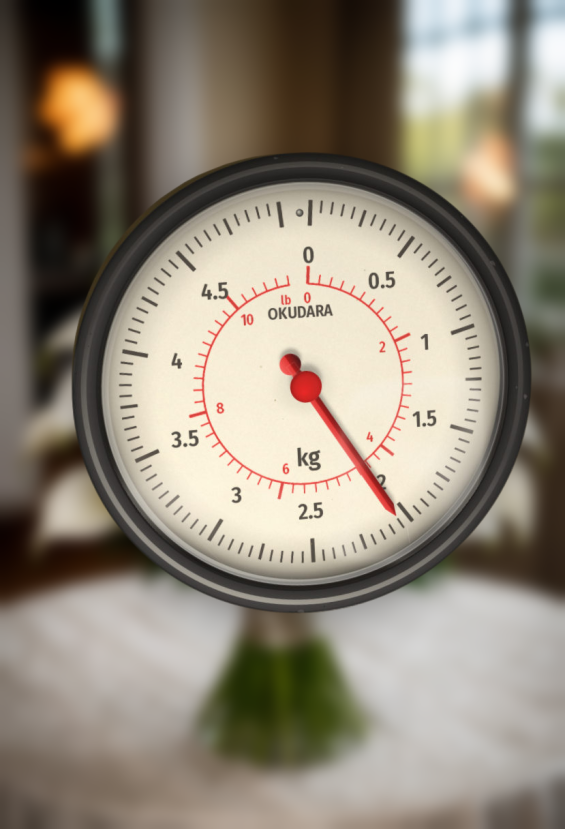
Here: 2.05kg
